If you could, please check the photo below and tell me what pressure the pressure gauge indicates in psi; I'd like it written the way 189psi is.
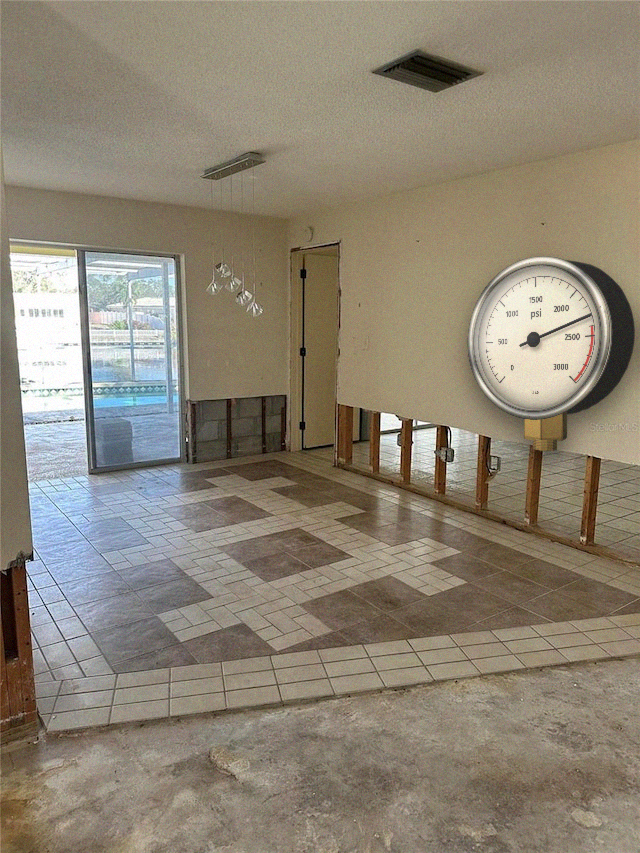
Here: 2300psi
